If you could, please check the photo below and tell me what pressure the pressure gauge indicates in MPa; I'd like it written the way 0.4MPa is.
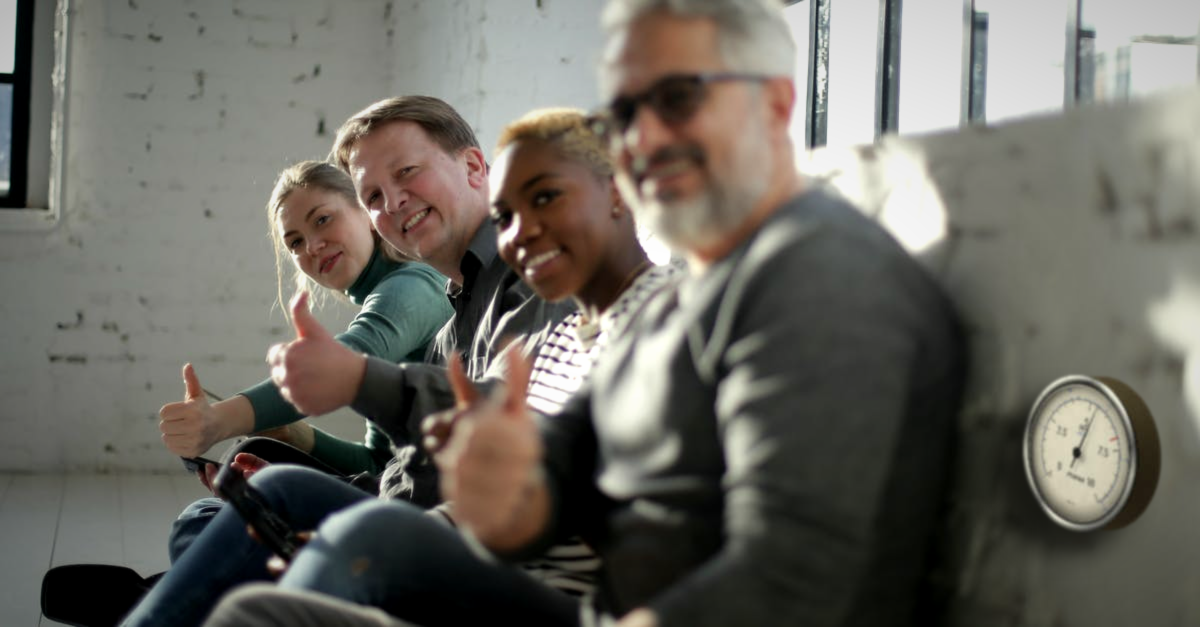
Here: 5.5MPa
